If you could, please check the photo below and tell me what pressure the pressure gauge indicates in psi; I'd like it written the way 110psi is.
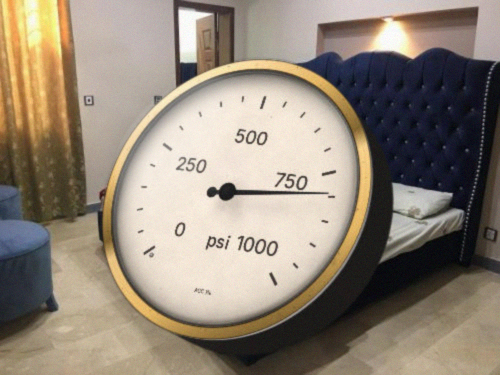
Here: 800psi
